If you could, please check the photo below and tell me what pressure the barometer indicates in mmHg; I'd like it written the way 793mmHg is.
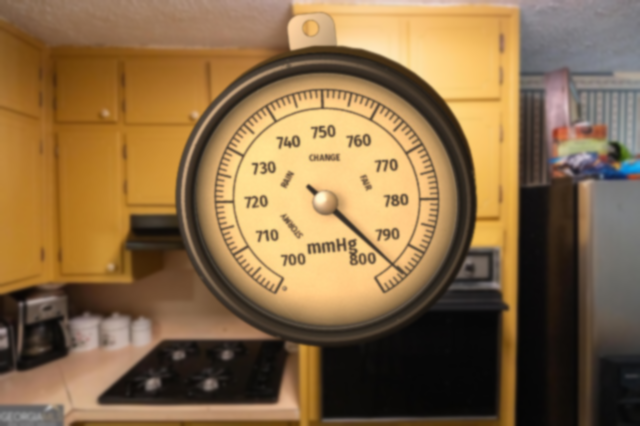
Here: 795mmHg
